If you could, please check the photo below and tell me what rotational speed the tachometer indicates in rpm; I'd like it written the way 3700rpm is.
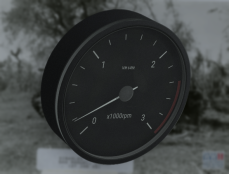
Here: 200rpm
